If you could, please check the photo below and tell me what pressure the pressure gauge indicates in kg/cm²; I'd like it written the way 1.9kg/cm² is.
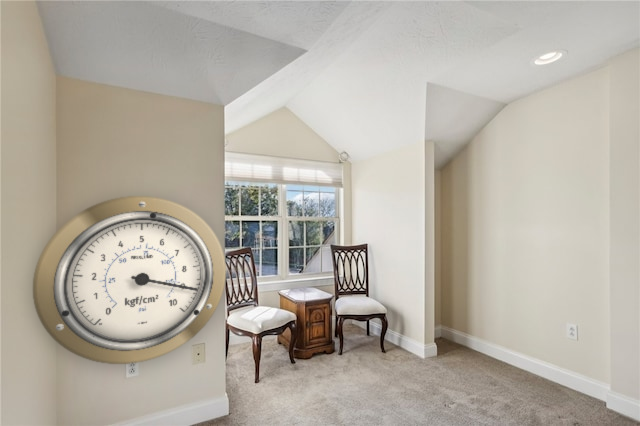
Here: 9kg/cm²
